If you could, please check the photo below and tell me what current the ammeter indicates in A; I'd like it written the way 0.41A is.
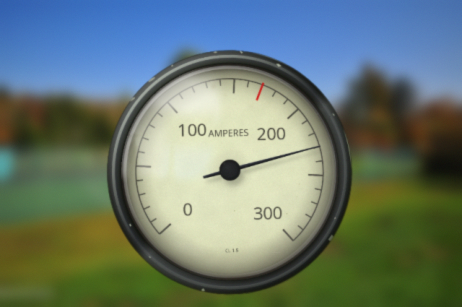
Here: 230A
